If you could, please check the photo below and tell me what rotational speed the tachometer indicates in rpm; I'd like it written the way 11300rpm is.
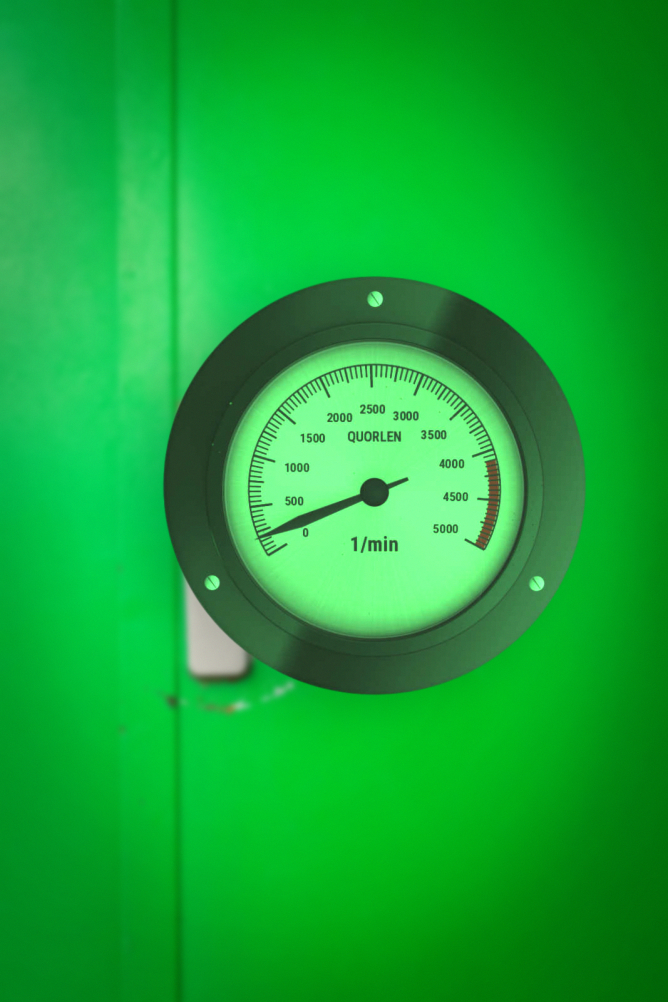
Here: 200rpm
